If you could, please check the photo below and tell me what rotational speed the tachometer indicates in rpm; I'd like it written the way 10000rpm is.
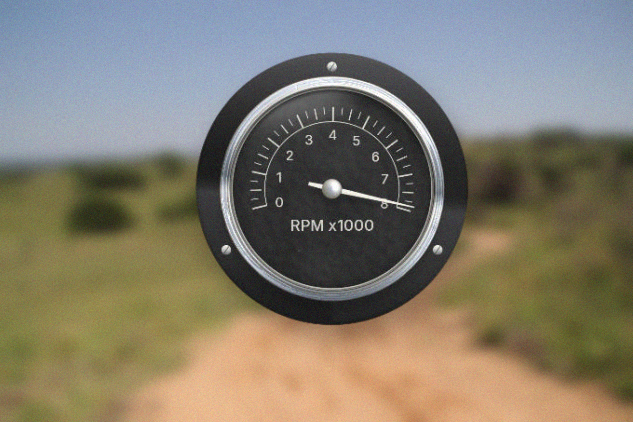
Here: 7875rpm
